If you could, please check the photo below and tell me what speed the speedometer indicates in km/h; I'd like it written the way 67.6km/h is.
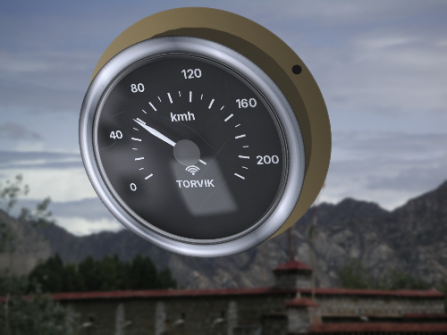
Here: 60km/h
